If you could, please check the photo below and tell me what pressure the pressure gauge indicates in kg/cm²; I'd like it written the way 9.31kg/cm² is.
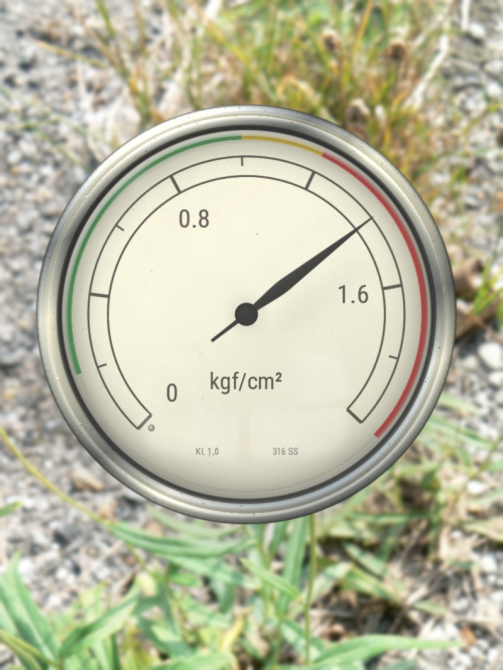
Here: 1.4kg/cm²
